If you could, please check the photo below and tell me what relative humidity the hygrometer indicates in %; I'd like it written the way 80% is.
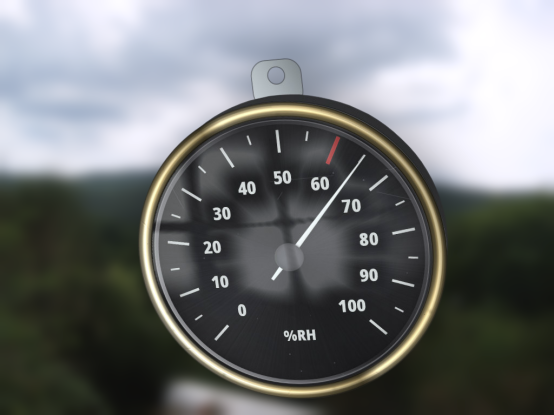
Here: 65%
